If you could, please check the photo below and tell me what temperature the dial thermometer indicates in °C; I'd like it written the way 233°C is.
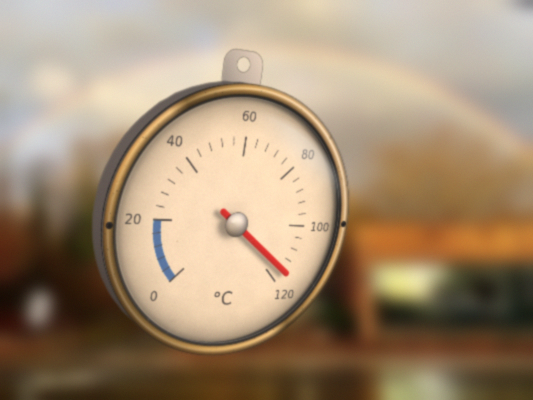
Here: 116°C
